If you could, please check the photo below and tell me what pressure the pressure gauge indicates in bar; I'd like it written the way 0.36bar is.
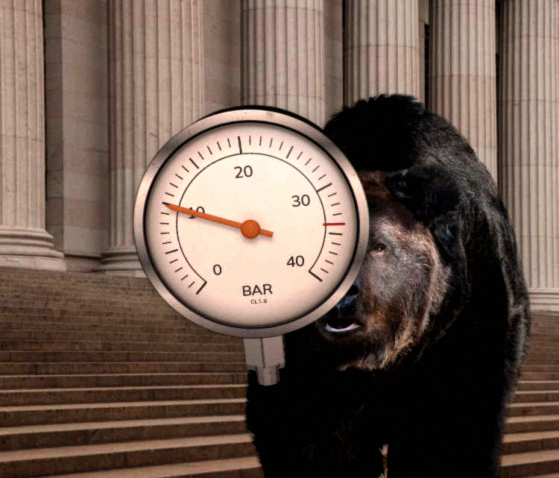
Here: 10bar
